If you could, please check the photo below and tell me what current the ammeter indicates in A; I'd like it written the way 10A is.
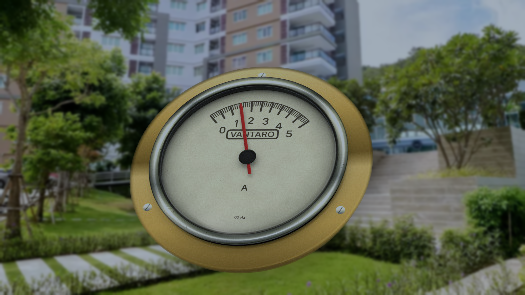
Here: 1.5A
